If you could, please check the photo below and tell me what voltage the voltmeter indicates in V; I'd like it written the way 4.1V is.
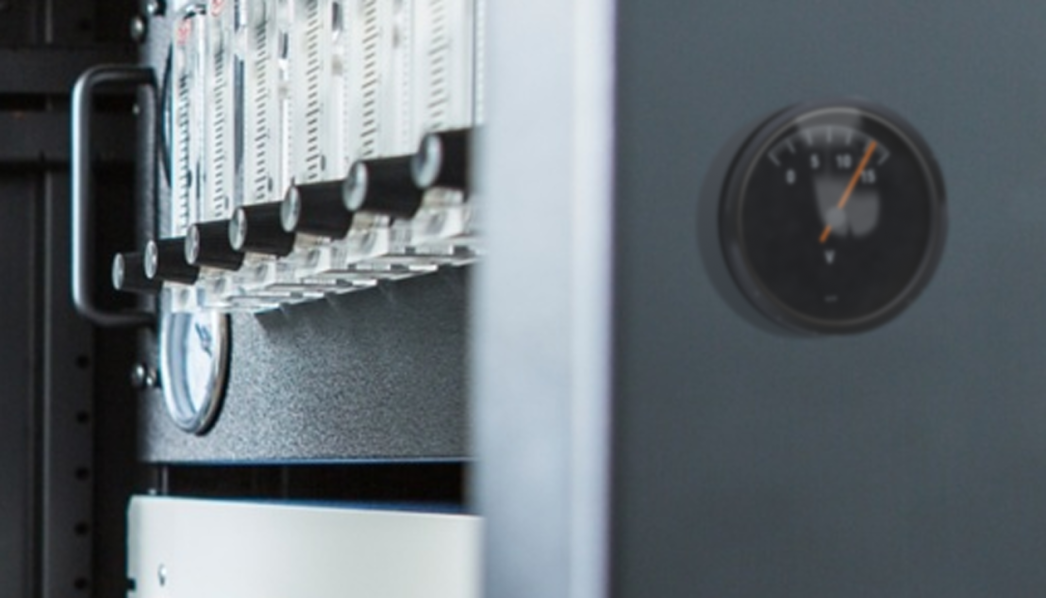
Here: 12.5V
